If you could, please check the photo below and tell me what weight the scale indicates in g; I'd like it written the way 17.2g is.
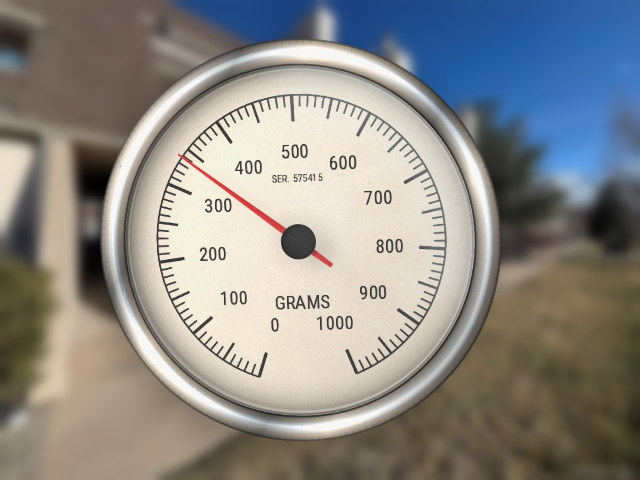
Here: 340g
